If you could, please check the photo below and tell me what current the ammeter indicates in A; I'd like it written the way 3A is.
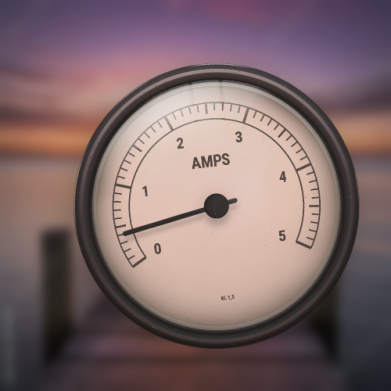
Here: 0.4A
